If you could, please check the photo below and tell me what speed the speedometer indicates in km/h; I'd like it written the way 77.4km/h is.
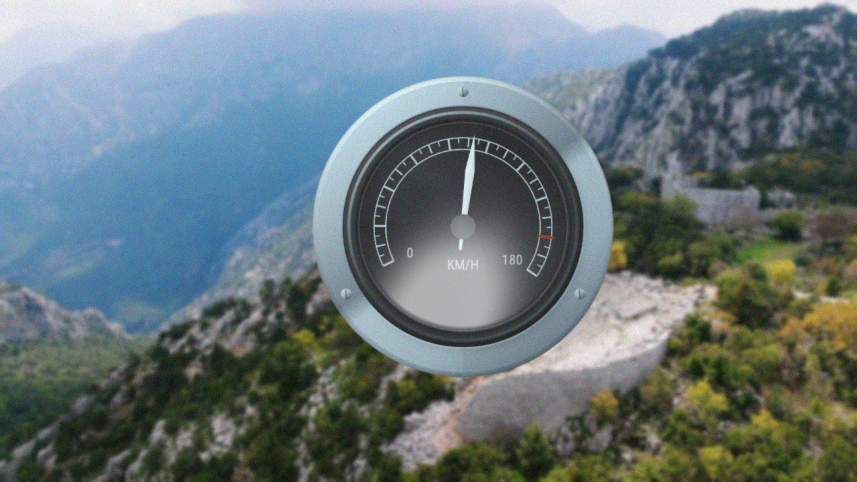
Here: 92.5km/h
